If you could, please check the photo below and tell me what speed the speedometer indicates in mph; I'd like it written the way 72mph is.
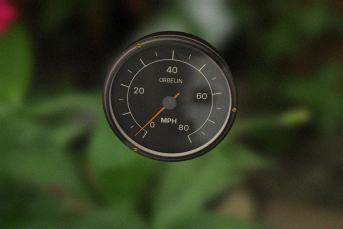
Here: 2.5mph
